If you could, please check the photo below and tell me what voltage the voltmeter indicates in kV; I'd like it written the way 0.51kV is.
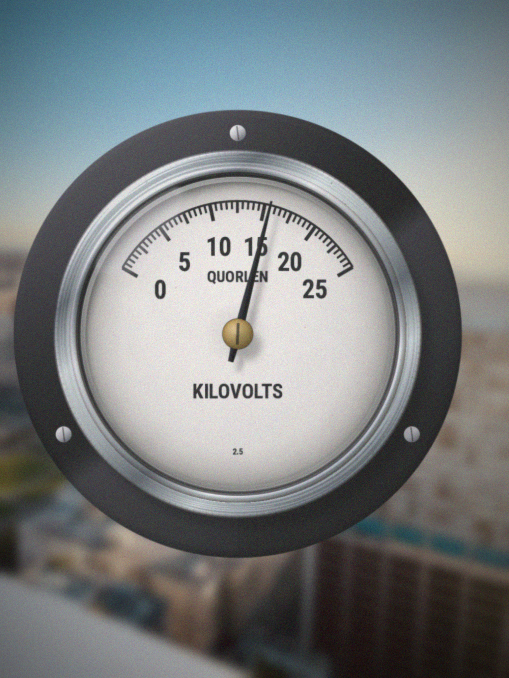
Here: 15.5kV
